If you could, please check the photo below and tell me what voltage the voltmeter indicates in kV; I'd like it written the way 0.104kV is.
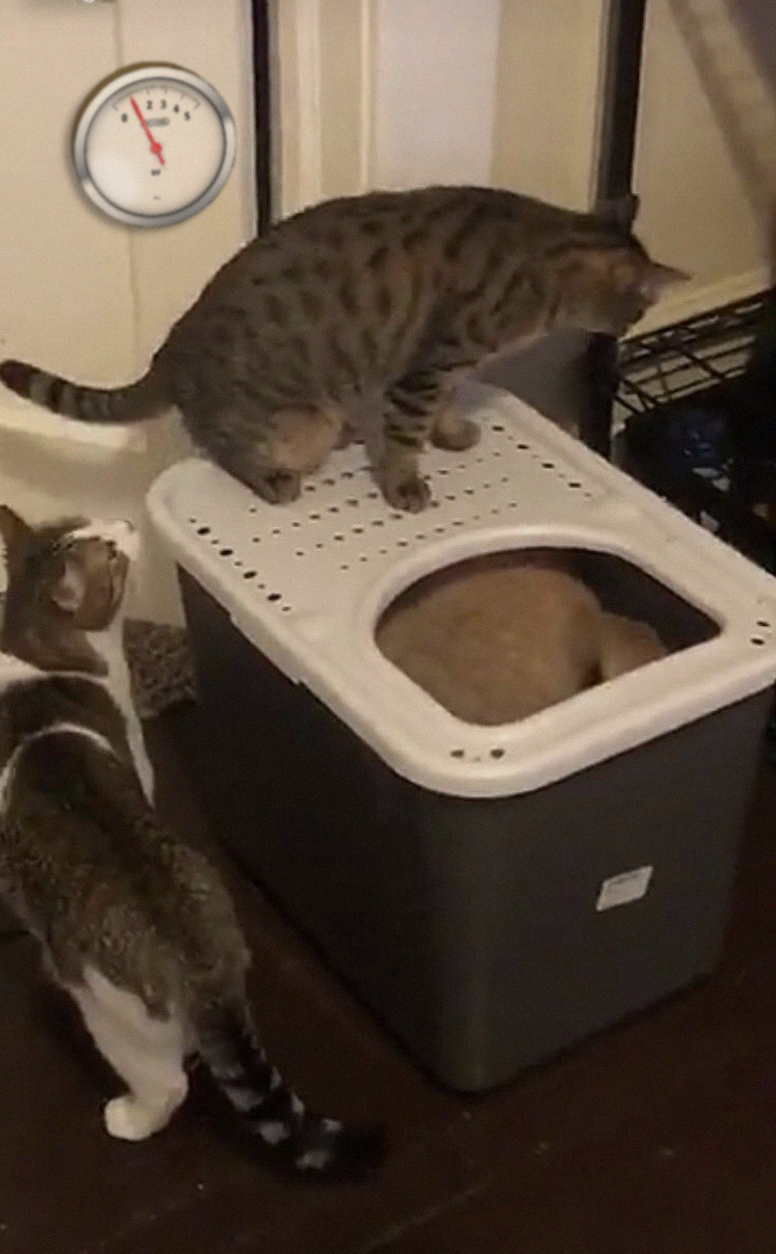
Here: 1kV
